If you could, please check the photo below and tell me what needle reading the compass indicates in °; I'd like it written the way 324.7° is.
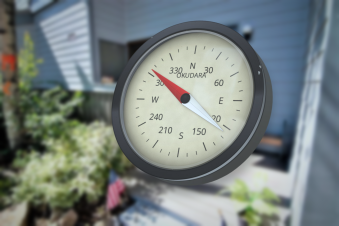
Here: 305°
